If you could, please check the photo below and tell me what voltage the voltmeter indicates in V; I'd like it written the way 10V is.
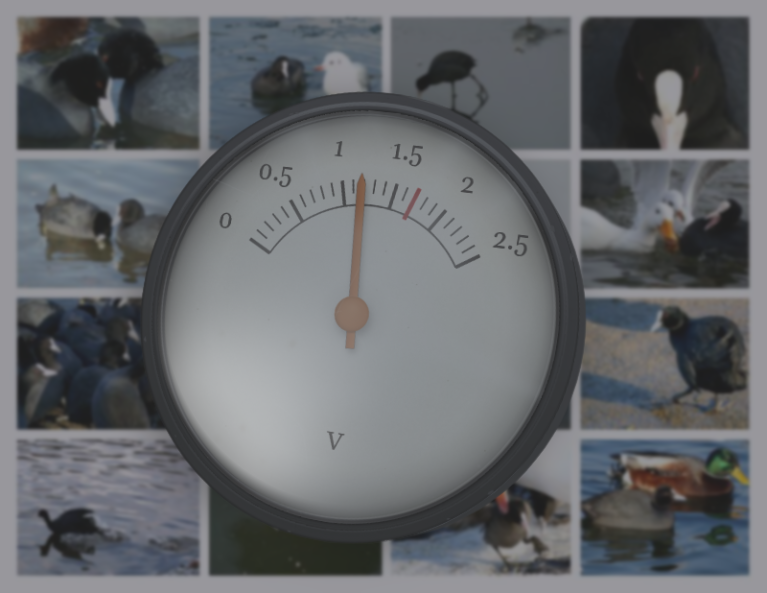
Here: 1.2V
